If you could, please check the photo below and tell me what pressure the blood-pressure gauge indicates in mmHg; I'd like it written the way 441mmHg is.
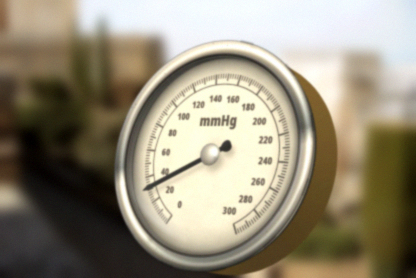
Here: 30mmHg
